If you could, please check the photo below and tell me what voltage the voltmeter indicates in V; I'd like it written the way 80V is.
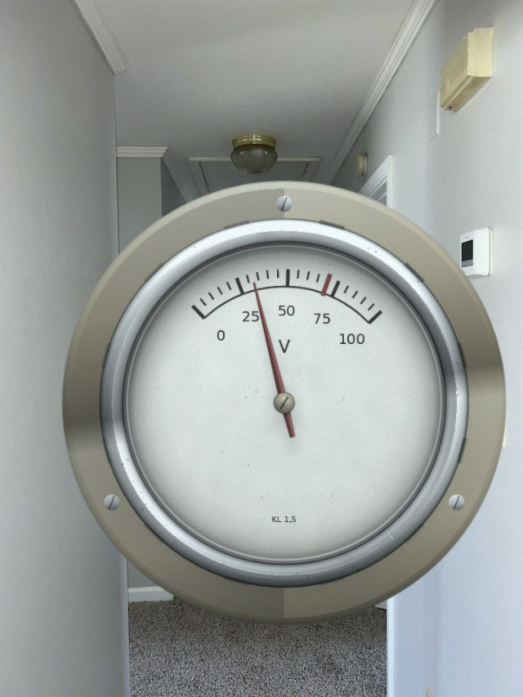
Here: 32.5V
